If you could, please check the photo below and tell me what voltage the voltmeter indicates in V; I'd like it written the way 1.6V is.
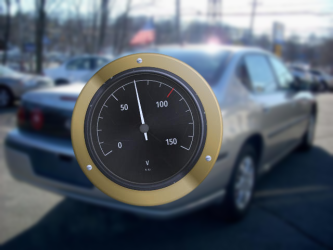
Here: 70V
